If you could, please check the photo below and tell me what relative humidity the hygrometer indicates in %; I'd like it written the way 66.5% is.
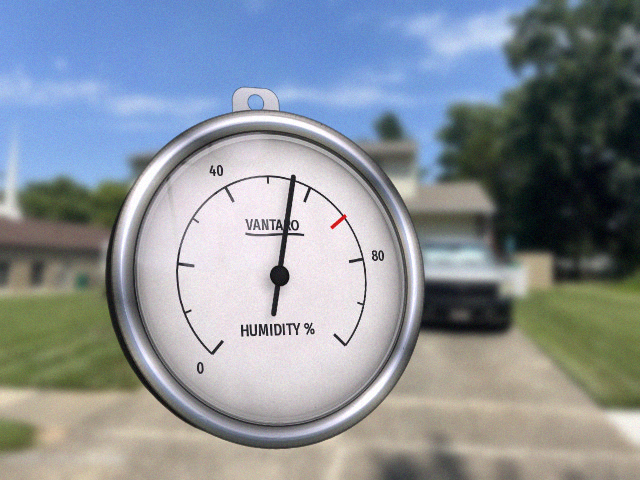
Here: 55%
